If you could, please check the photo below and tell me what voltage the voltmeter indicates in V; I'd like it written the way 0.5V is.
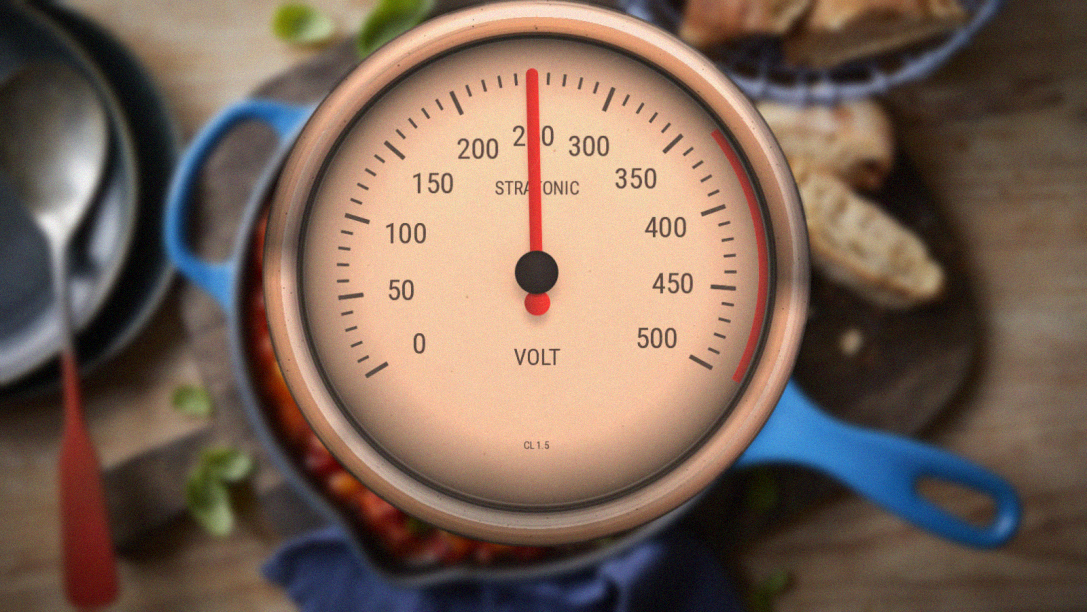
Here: 250V
